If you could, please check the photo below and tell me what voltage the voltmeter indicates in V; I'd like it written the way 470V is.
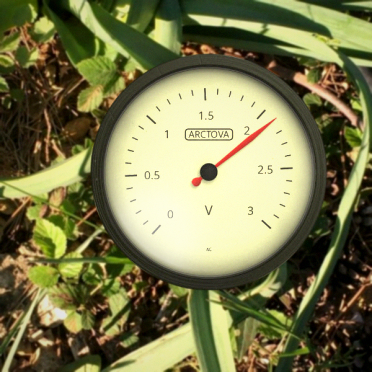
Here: 2.1V
